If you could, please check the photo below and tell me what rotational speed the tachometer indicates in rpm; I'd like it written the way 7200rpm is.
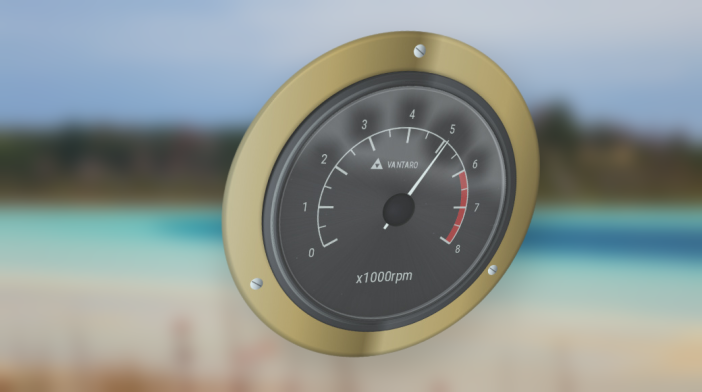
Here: 5000rpm
